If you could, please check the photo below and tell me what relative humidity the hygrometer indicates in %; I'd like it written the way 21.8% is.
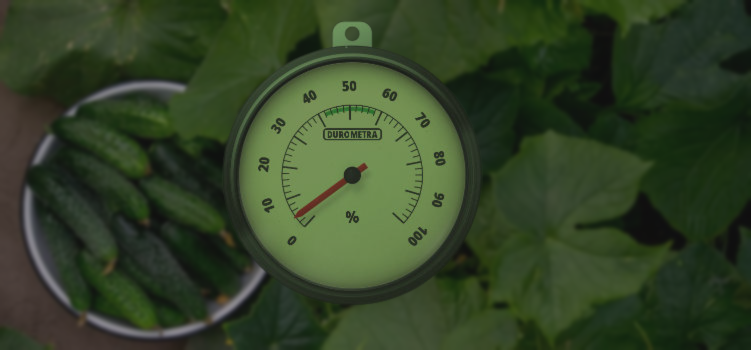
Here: 4%
